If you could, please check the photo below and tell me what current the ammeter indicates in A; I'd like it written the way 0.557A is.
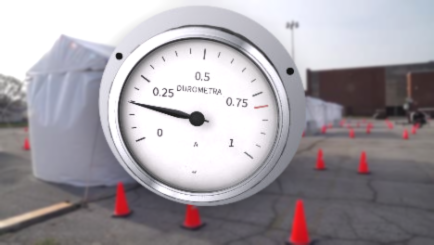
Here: 0.15A
